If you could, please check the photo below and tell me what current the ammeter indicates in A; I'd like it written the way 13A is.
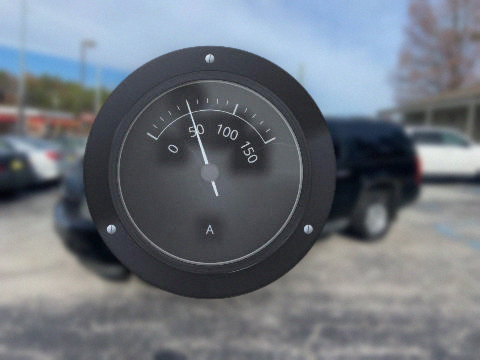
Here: 50A
